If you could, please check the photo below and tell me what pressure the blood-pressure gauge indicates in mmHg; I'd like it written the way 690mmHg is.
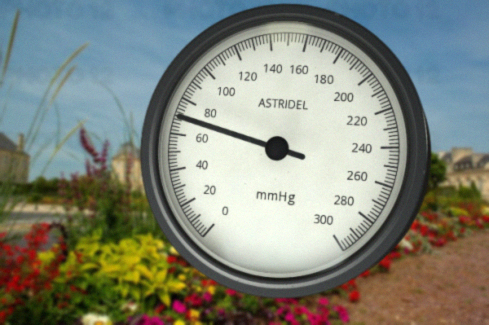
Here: 70mmHg
